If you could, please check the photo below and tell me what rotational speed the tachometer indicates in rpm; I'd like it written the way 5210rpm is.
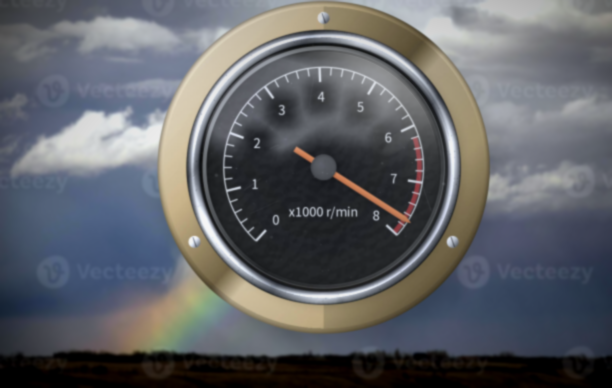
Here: 7700rpm
